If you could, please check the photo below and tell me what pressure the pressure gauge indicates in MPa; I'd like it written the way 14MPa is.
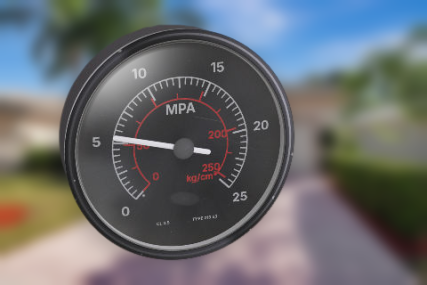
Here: 5.5MPa
